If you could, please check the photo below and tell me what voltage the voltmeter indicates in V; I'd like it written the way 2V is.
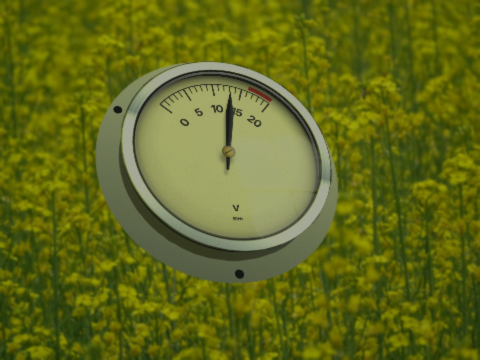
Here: 13V
